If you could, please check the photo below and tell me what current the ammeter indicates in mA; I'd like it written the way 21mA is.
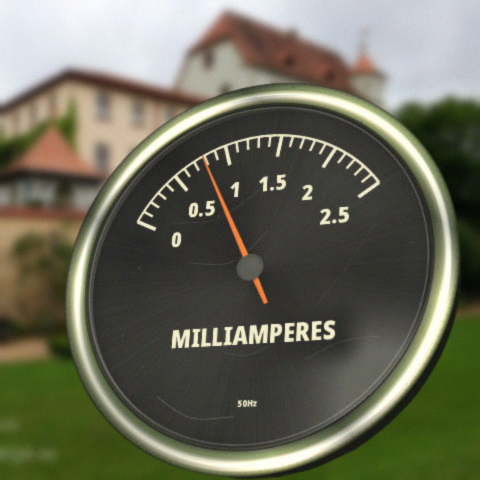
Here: 0.8mA
